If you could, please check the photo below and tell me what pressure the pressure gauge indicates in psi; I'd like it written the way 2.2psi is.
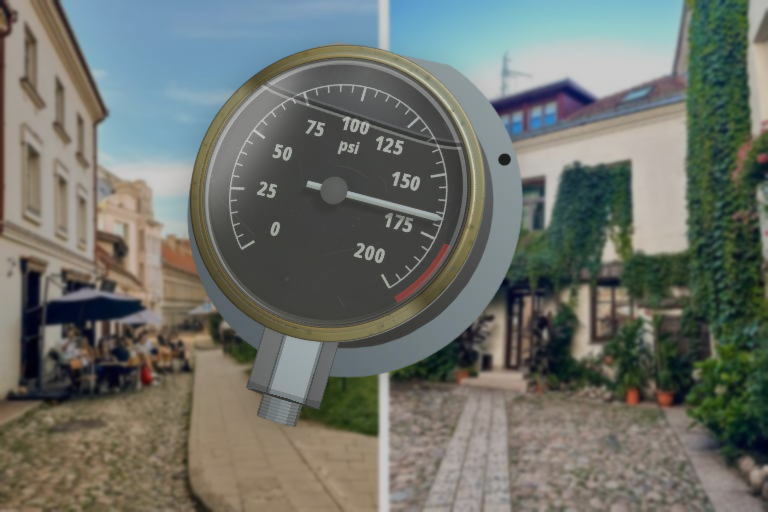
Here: 167.5psi
